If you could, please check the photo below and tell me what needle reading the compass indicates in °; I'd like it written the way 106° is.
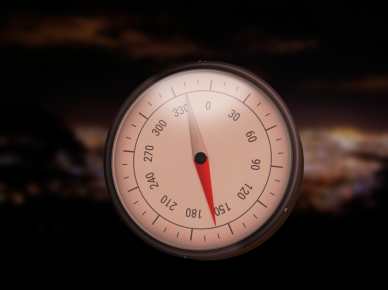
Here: 160°
